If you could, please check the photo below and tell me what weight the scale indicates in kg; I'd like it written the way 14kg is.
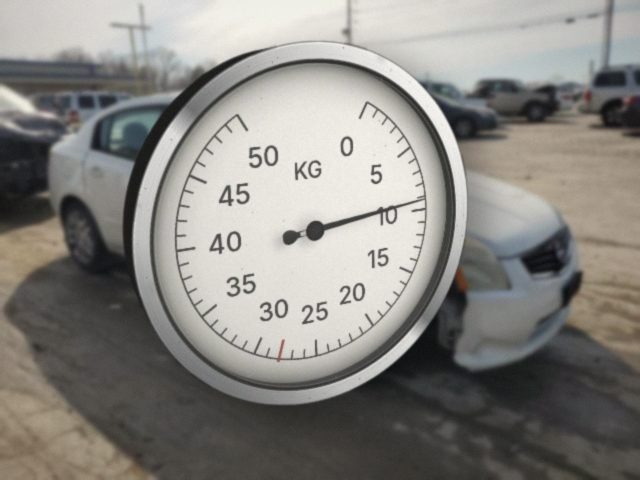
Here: 9kg
